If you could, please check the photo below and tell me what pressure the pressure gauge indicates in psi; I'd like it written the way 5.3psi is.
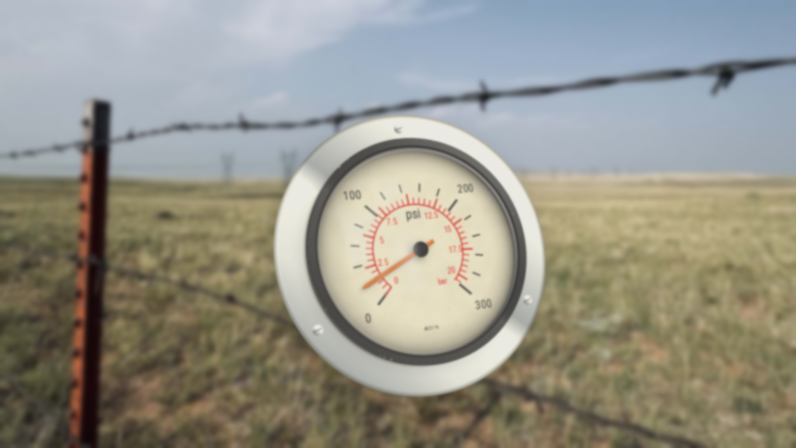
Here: 20psi
